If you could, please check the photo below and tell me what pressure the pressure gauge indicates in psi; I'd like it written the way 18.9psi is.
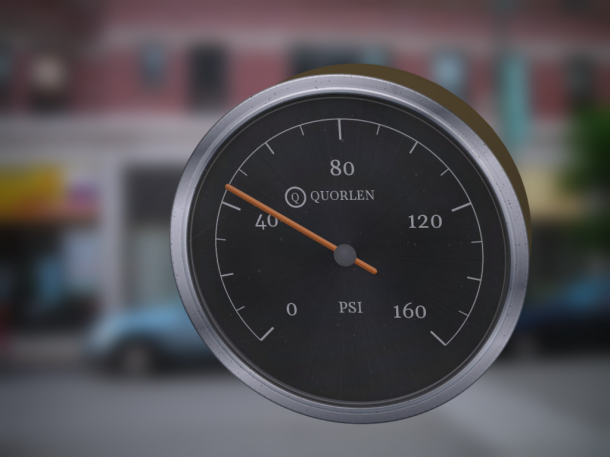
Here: 45psi
